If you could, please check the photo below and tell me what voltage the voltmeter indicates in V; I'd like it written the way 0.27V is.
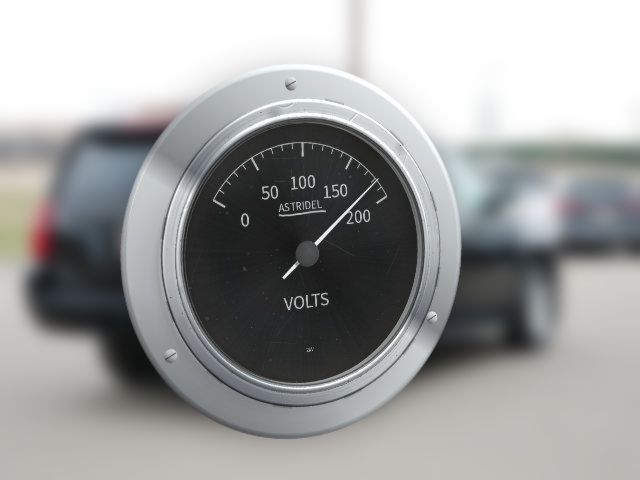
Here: 180V
